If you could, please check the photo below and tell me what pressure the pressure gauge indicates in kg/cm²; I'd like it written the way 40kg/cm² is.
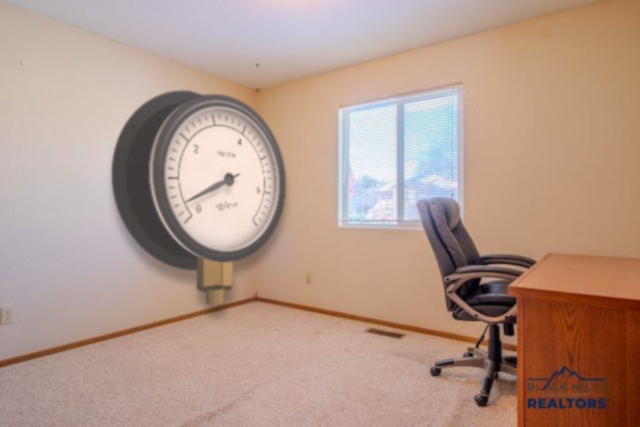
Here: 0.4kg/cm²
